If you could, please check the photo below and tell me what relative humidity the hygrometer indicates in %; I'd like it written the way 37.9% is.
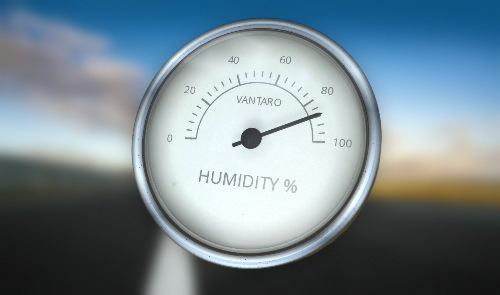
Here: 88%
